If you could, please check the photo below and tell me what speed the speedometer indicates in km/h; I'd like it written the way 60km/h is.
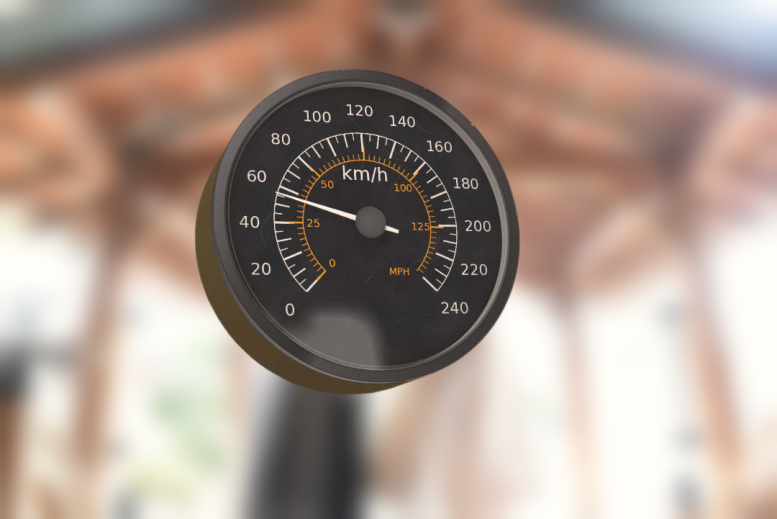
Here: 55km/h
